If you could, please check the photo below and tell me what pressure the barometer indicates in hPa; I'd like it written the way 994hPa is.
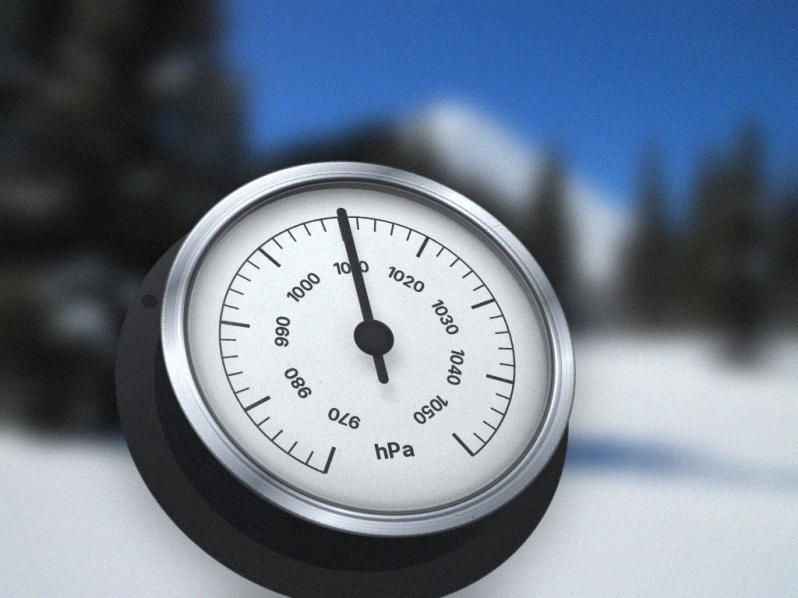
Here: 1010hPa
